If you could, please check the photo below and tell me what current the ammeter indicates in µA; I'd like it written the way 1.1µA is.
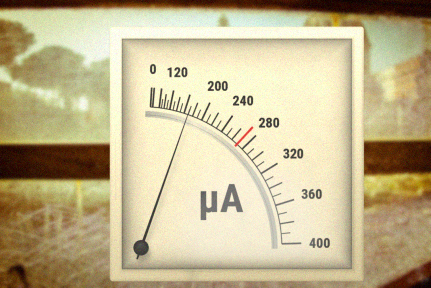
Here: 170µA
